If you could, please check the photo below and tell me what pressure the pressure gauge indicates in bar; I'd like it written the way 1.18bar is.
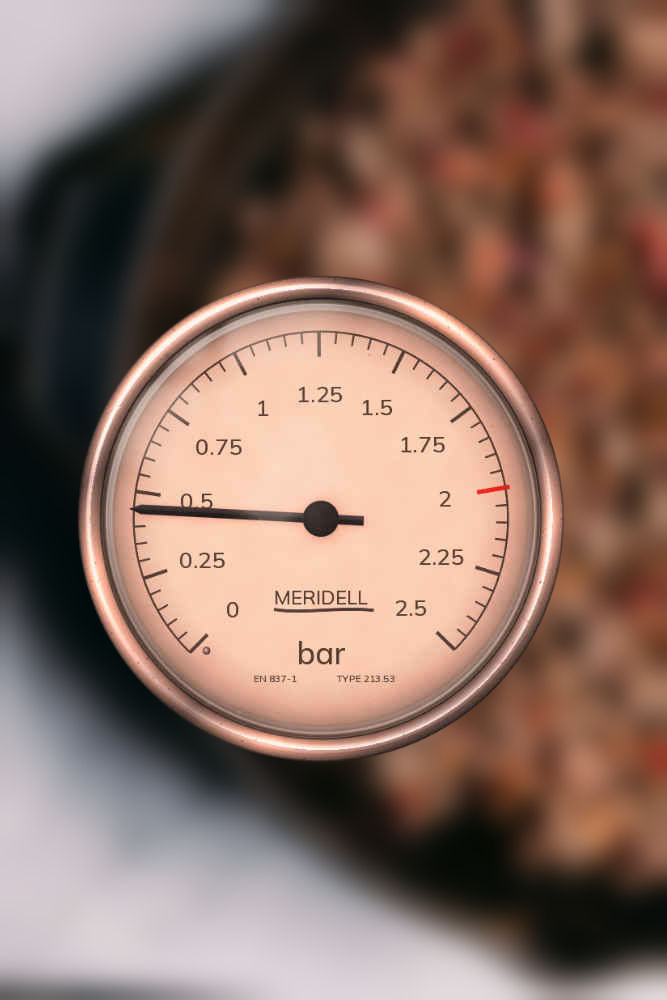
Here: 0.45bar
